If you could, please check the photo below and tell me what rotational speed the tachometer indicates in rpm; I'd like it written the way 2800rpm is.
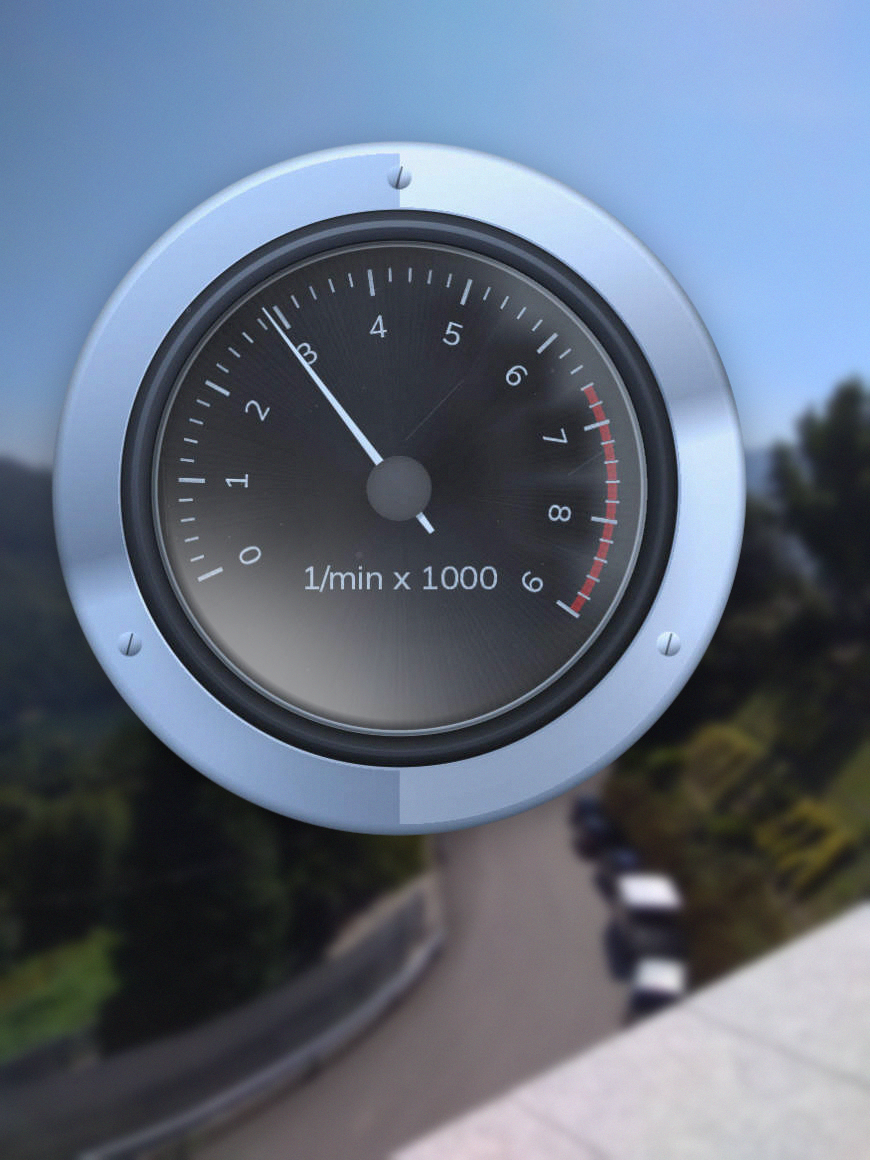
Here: 2900rpm
